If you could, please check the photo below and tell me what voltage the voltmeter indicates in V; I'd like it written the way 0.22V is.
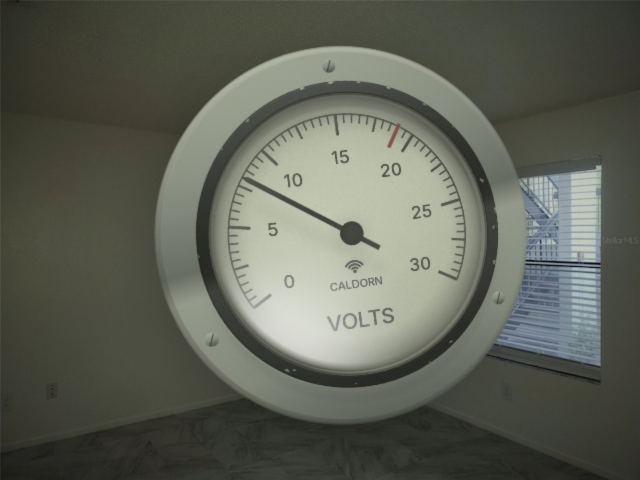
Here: 8V
